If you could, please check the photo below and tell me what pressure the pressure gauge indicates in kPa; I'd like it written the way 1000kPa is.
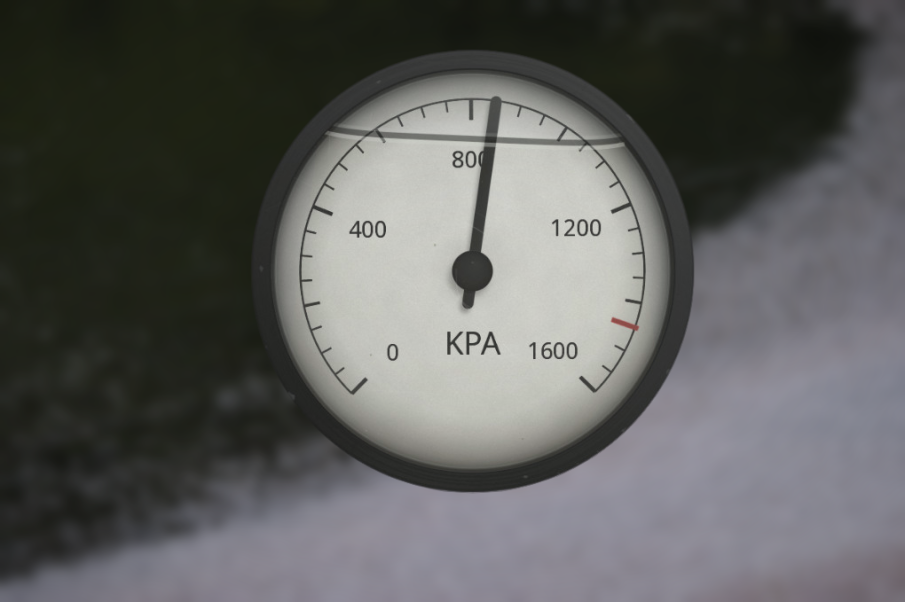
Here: 850kPa
